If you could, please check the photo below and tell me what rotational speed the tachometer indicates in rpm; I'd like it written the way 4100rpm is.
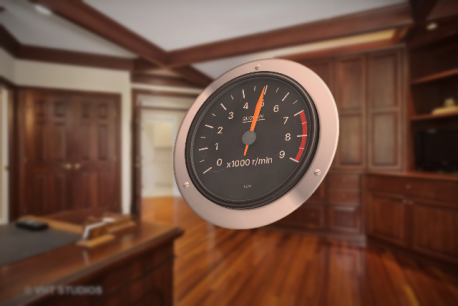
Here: 5000rpm
